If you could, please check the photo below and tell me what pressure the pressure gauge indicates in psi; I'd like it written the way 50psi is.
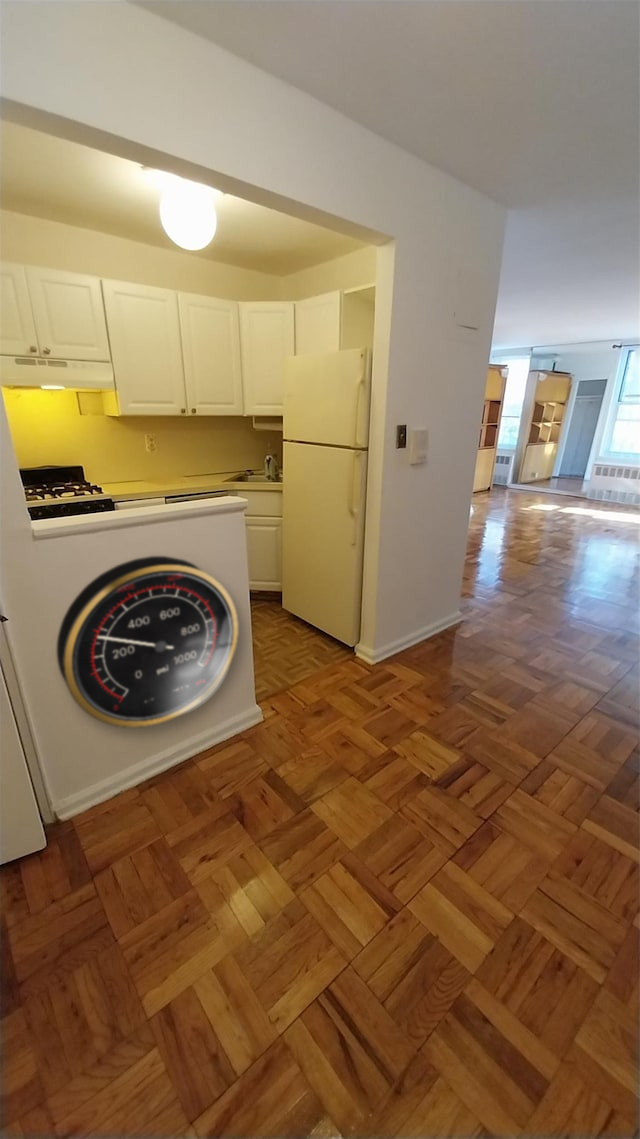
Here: 275psi
